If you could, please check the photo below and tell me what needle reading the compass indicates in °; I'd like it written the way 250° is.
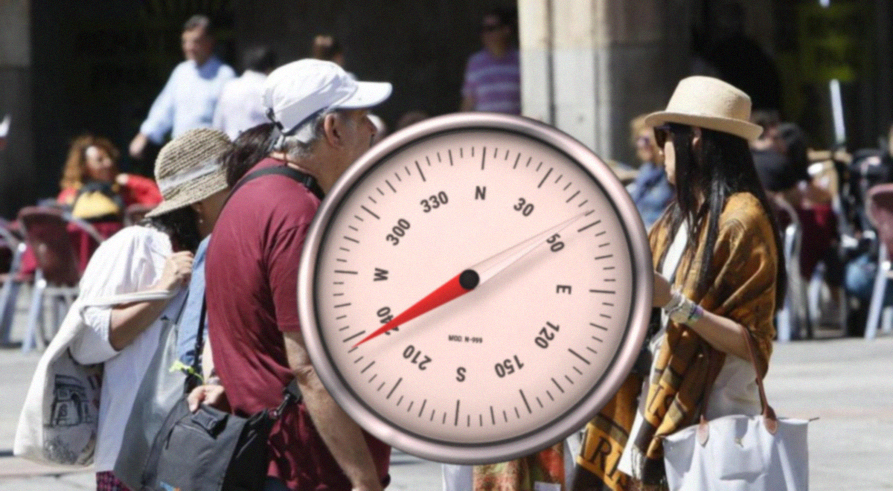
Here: 235°
